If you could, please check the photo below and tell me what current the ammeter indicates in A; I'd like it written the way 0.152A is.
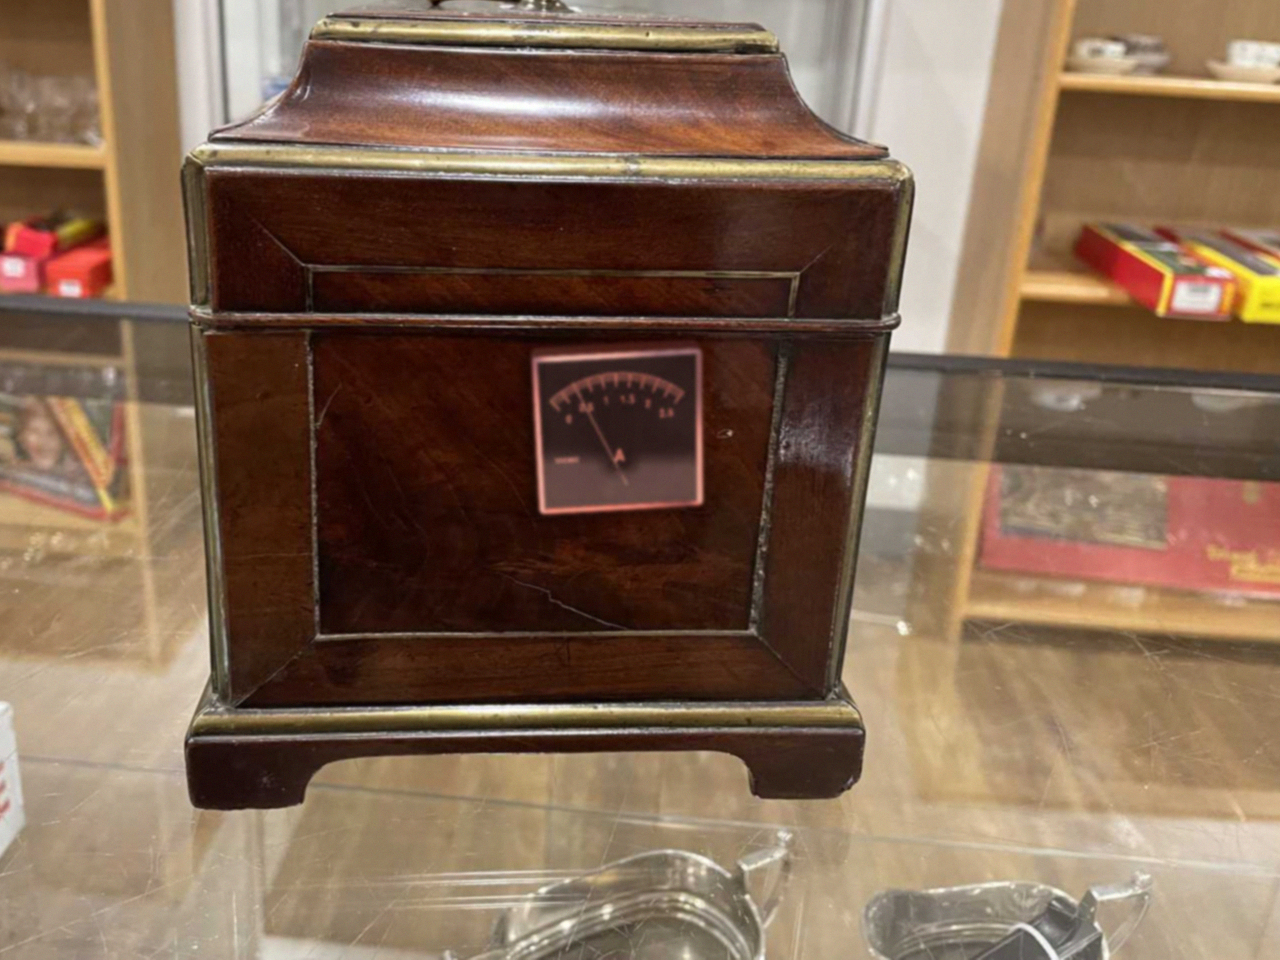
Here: 0.5A
